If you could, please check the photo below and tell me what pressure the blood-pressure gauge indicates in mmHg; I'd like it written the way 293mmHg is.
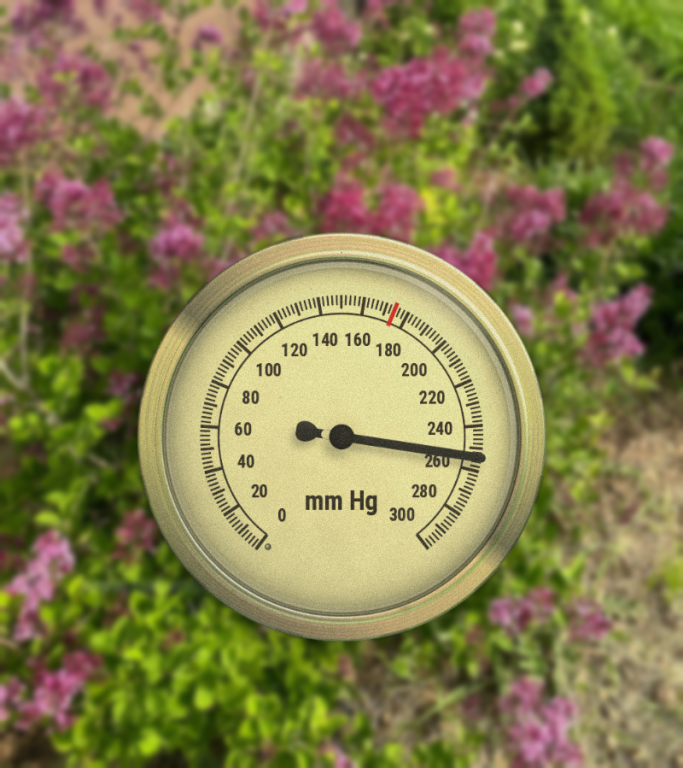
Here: 254mmHg
